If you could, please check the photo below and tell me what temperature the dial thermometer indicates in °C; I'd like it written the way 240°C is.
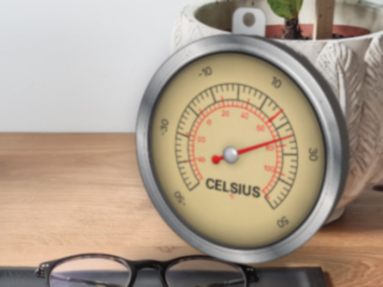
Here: 24°C
